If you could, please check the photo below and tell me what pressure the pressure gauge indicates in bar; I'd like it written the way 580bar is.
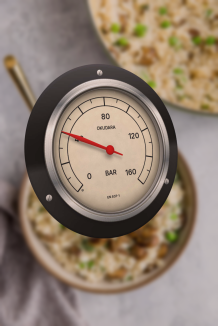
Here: 40bar
